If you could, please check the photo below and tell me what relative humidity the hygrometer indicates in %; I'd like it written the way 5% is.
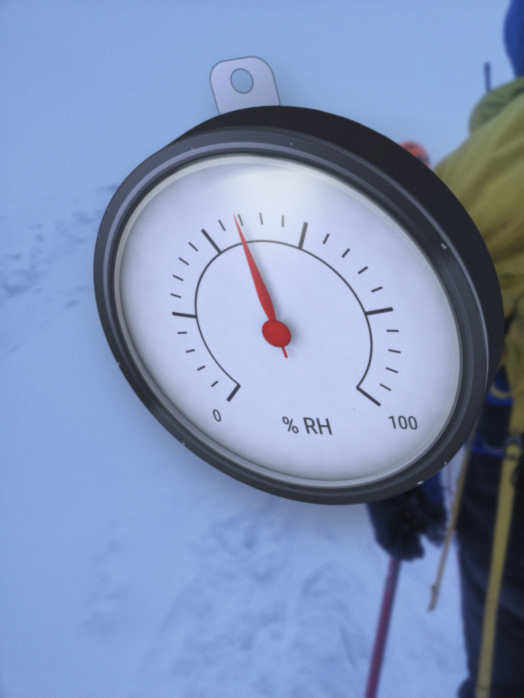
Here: 48%
